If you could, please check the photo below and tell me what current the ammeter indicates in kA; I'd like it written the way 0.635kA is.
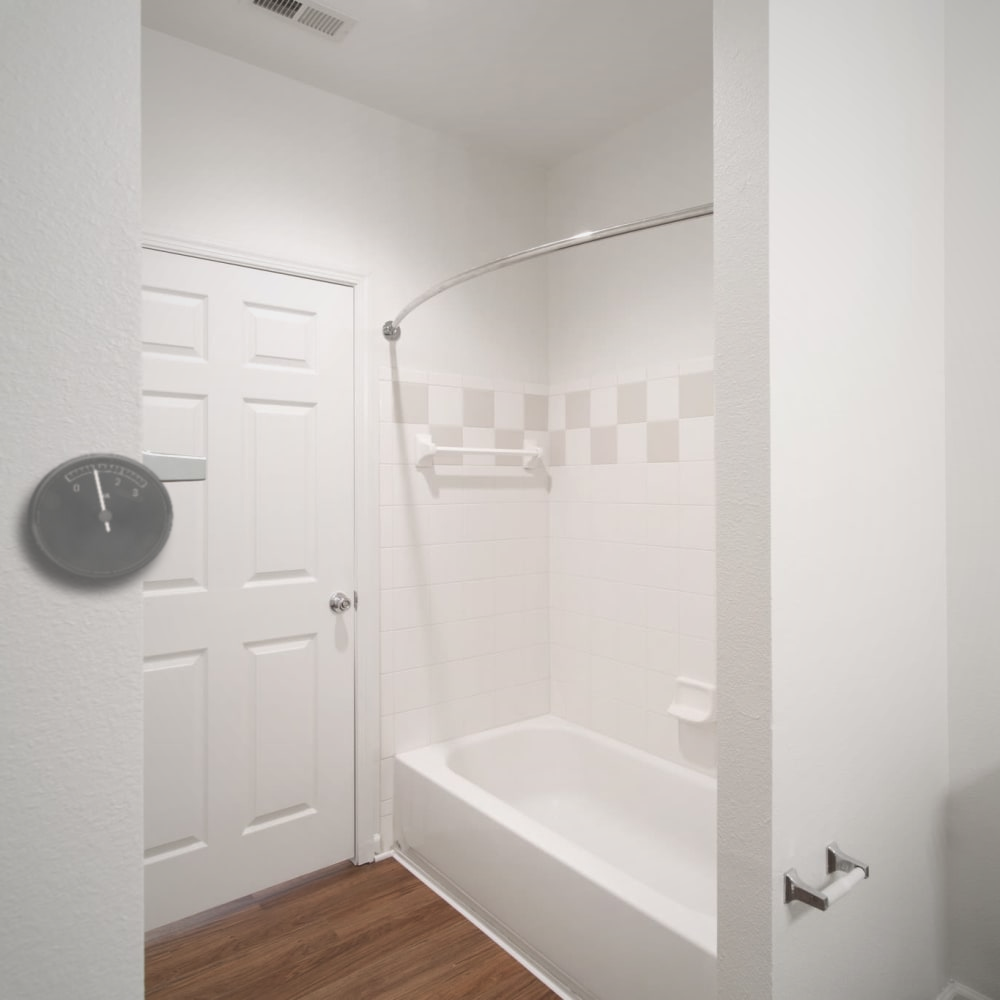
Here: 1kA
